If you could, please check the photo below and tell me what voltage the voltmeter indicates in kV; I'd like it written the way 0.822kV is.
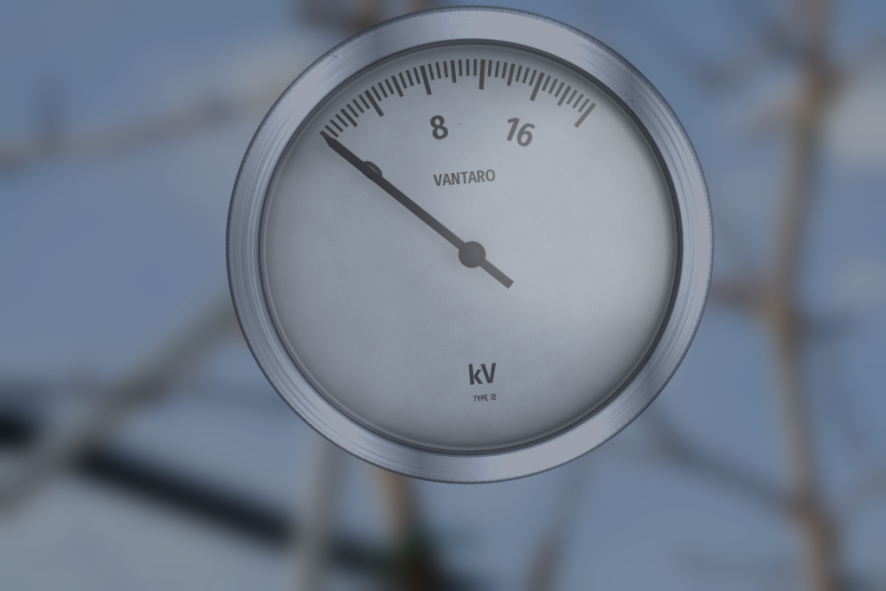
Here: 0kV
